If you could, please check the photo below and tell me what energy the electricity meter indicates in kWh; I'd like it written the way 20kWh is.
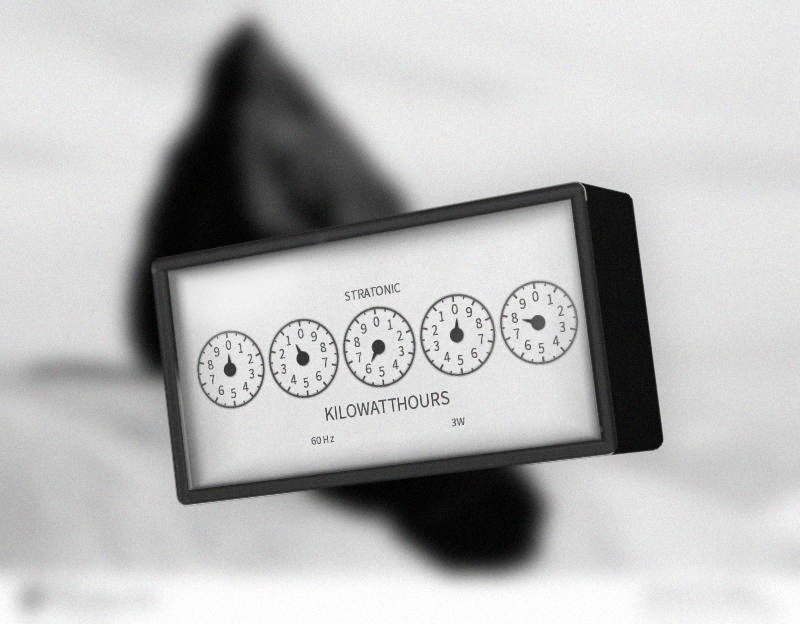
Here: 598kWh
